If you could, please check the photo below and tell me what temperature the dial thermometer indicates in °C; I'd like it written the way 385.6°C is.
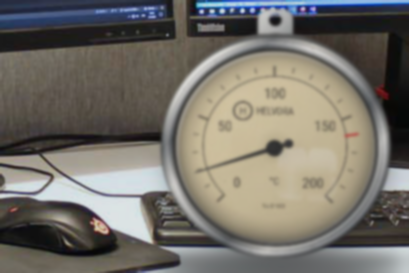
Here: 20°C
